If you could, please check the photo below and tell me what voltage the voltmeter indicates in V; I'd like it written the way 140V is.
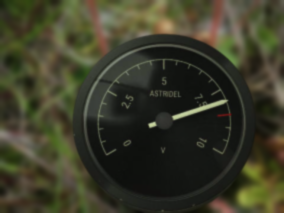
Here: 8V
